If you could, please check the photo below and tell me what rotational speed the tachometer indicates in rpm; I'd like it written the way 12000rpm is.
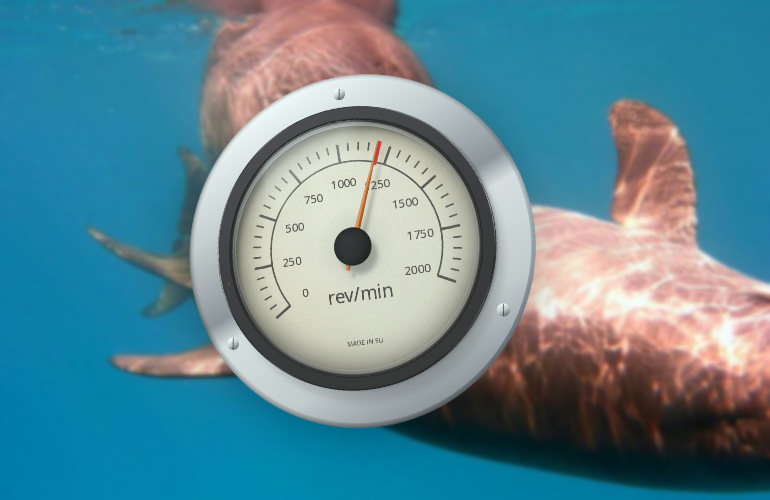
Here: 1200rpm
